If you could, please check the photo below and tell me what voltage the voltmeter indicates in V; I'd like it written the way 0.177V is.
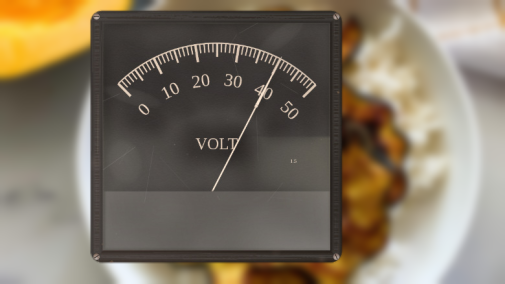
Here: 40V
